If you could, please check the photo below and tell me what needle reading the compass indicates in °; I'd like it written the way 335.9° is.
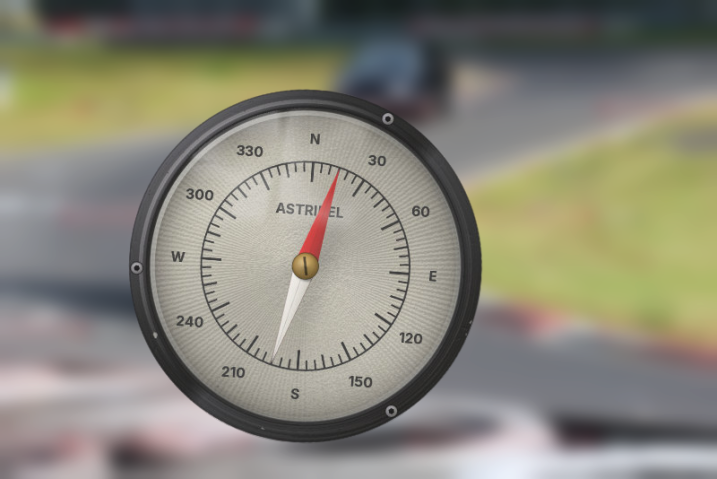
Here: 15°
